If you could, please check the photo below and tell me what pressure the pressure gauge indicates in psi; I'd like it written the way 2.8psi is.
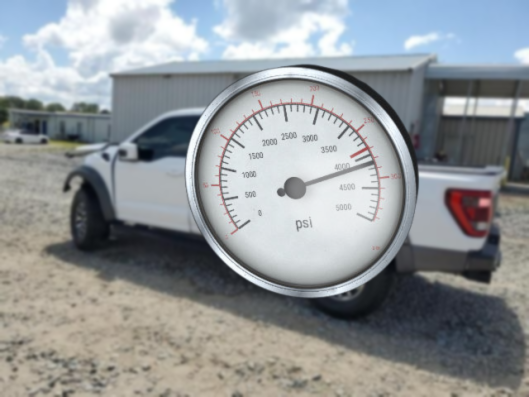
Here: 4100psi
